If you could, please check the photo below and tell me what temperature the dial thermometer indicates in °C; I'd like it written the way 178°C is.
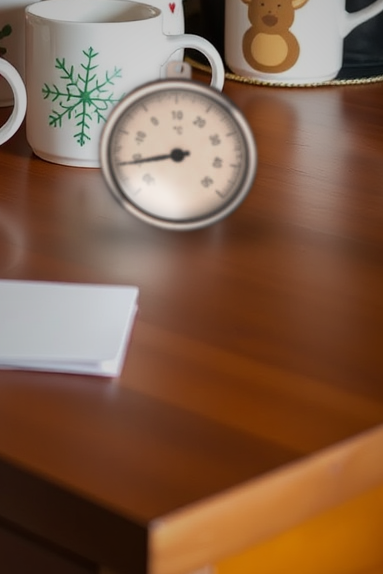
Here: -20°C
